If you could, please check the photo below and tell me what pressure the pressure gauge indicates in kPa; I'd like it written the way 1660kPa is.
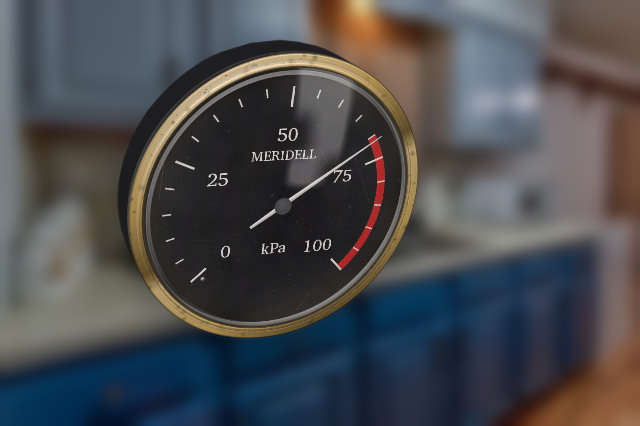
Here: 70kPa
